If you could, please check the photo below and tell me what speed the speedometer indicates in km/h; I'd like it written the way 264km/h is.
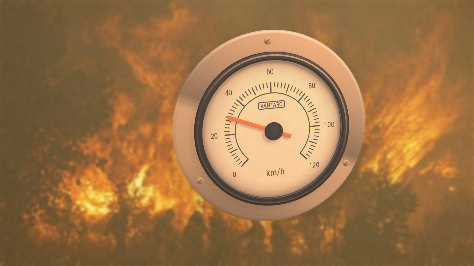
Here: 30km/h
